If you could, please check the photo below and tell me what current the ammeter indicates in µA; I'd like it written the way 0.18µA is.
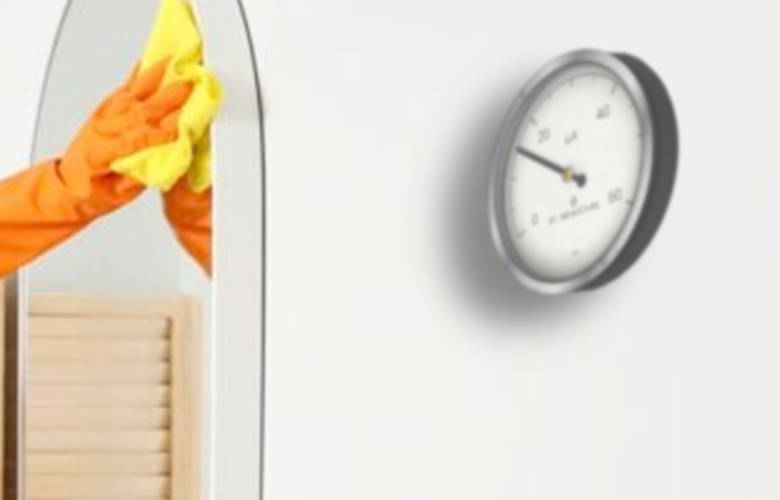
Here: 15µA
